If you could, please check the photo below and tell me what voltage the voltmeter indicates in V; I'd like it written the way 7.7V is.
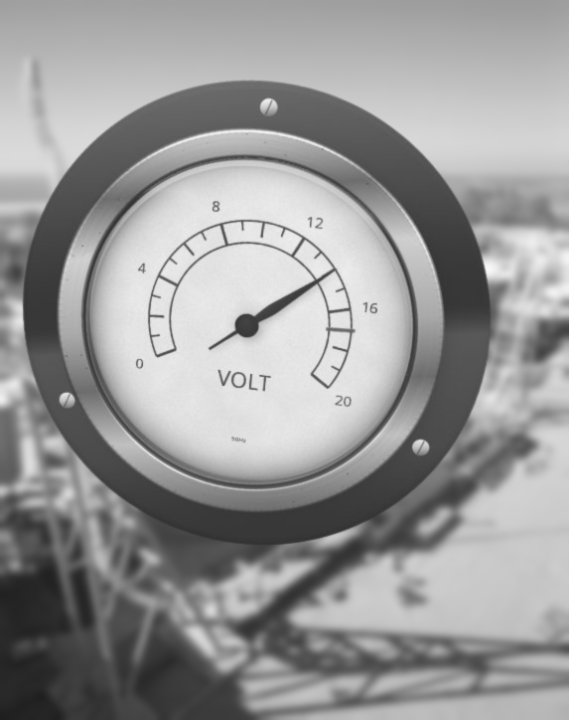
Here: 14V
